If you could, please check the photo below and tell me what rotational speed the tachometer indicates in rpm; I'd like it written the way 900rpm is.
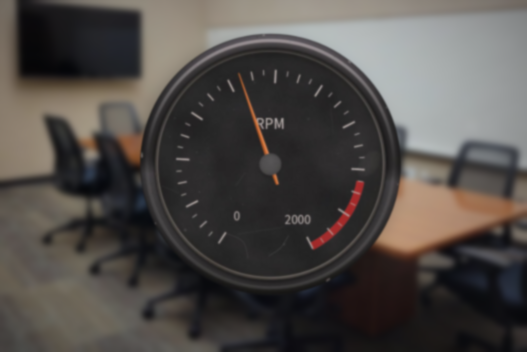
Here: 850rpm
